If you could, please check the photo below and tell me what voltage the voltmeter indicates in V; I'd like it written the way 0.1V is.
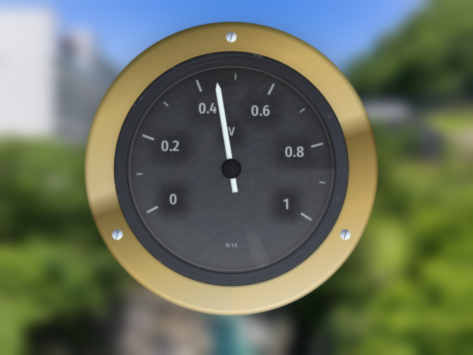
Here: 0.45V
